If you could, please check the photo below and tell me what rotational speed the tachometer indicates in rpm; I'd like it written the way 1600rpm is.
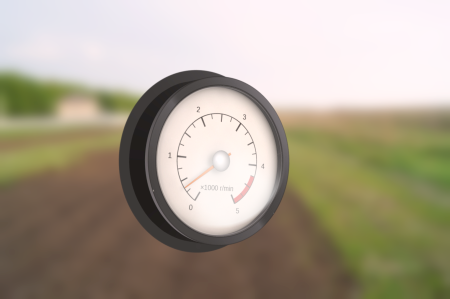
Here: 375rpm
